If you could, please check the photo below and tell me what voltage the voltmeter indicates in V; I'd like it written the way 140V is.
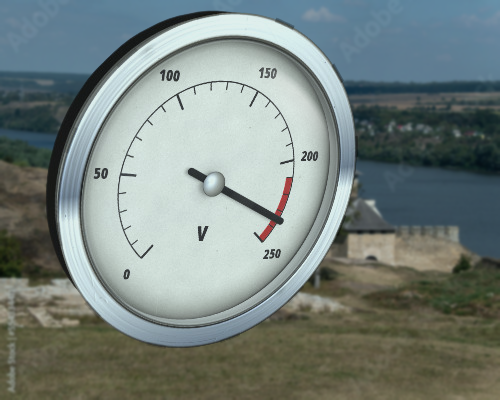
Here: 235V
